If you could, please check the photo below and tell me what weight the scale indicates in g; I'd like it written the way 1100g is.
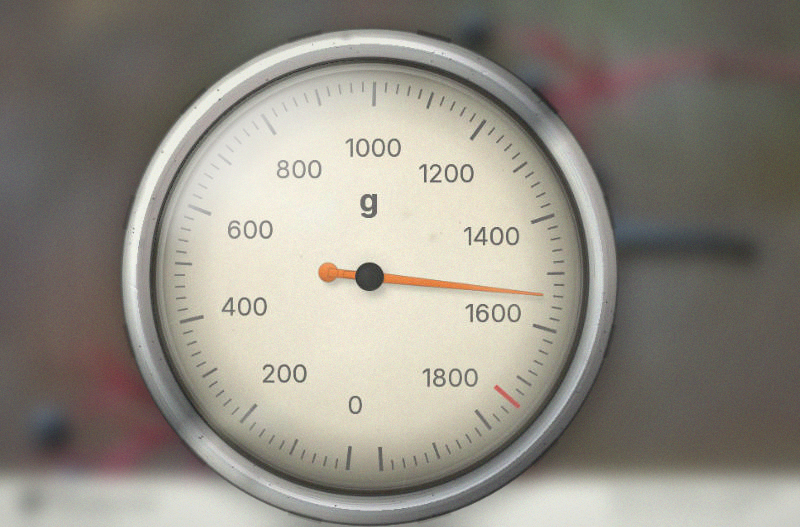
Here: 1540g
